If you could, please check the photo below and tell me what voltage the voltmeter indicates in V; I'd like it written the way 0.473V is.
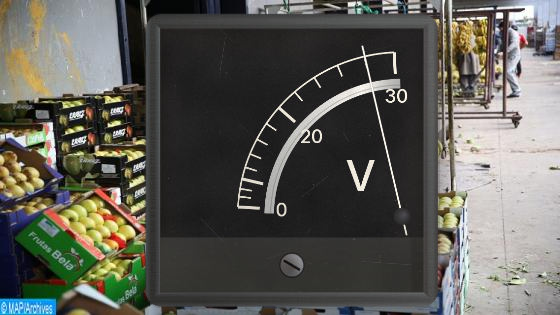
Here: 28V
